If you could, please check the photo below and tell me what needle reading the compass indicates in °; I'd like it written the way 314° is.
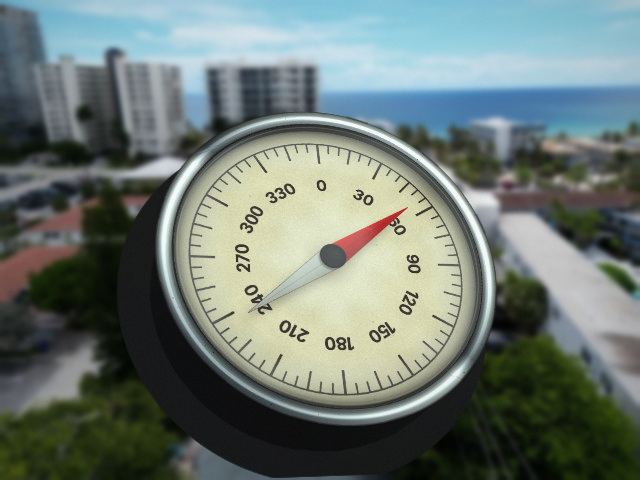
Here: 55°
